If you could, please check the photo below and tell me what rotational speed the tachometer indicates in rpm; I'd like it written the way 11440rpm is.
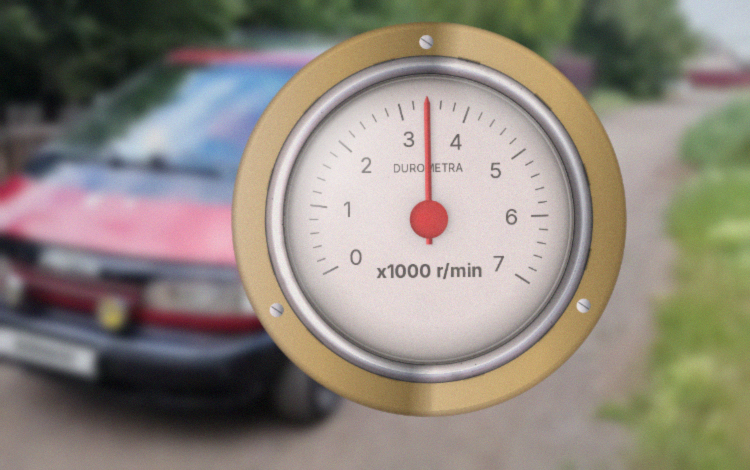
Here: 3400rpm
